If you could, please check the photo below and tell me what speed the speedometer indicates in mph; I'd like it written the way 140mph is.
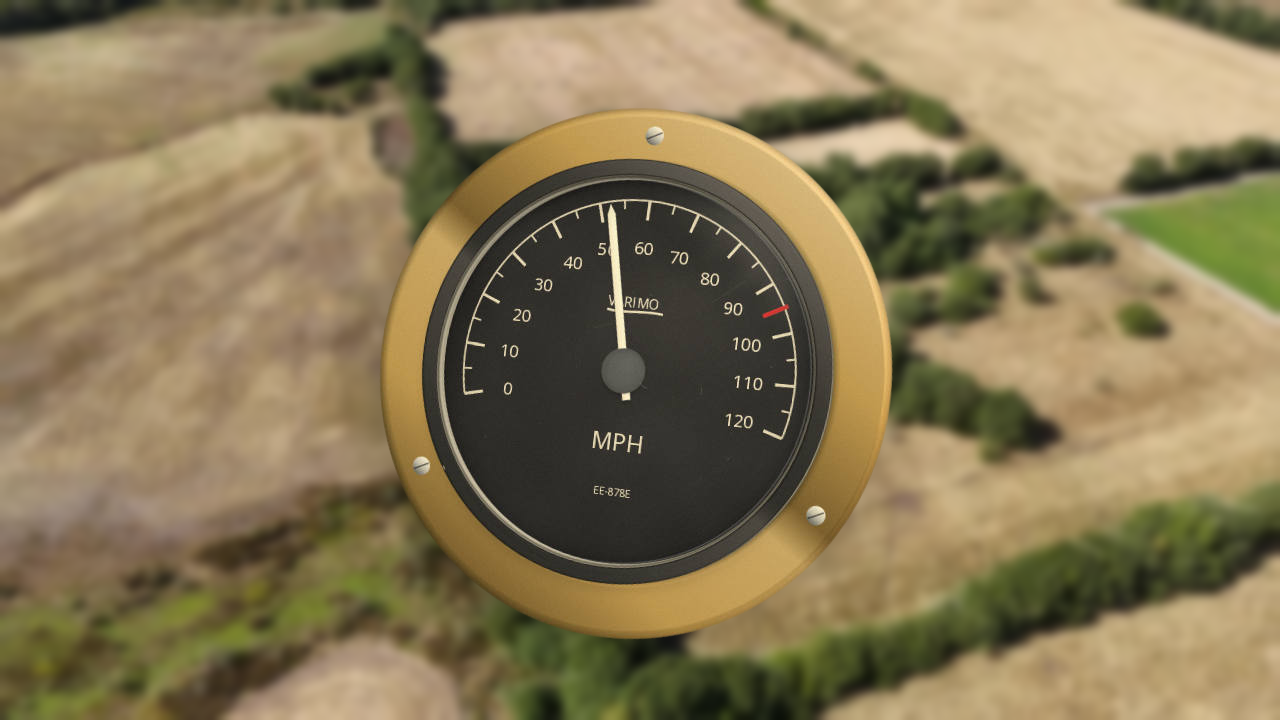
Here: 52.5mph
